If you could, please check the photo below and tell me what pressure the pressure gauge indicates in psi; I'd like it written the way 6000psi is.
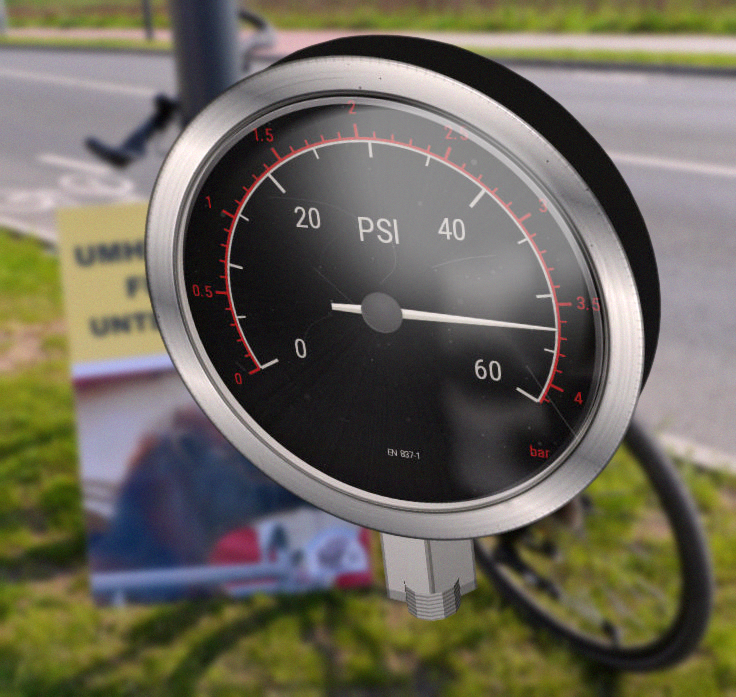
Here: 52.5psi
